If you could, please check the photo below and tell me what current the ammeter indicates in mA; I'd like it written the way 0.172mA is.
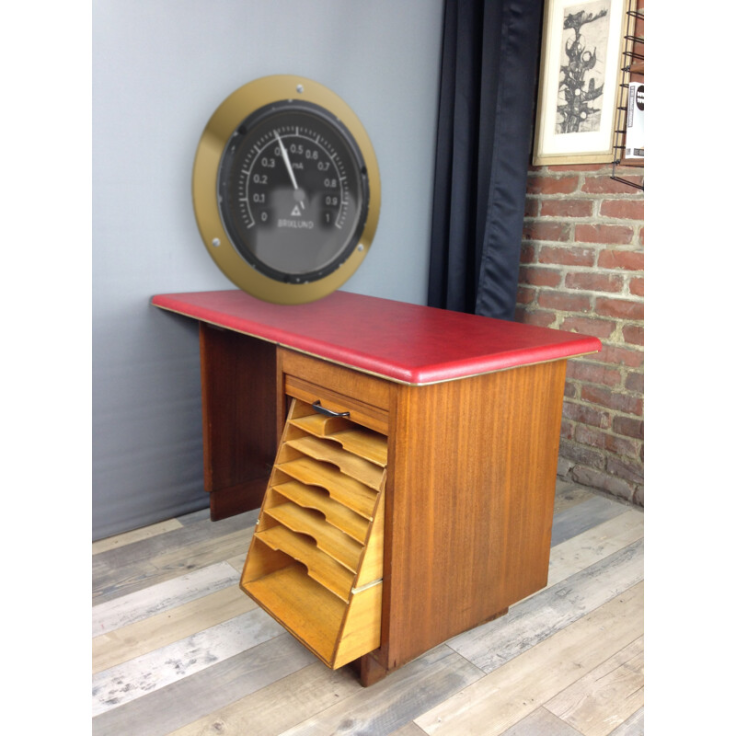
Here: 0.4mA
